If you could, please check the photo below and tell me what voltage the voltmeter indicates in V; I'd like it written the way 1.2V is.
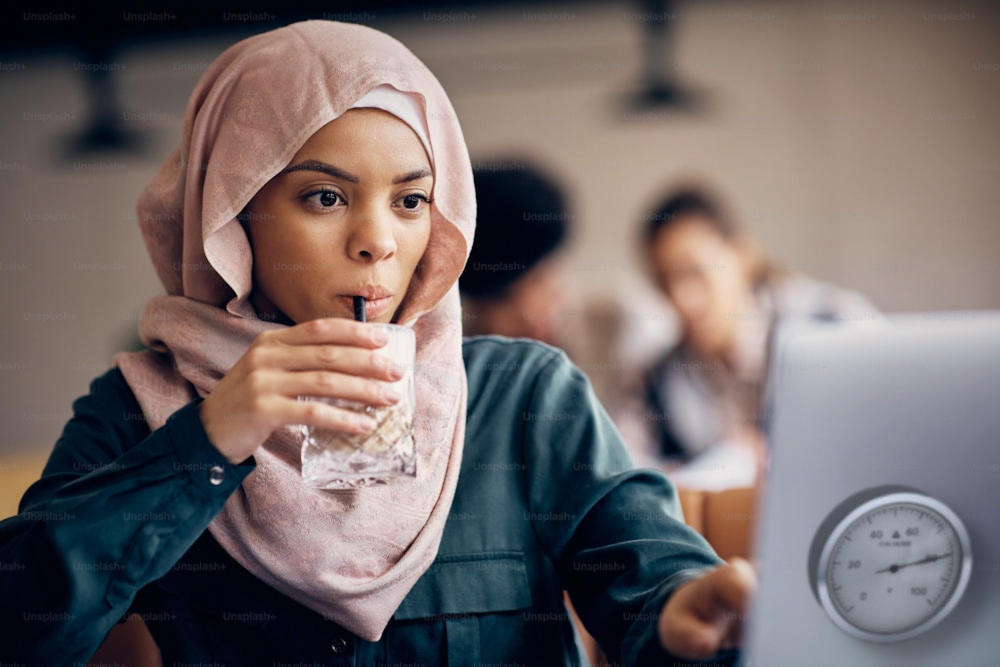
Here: 80V
